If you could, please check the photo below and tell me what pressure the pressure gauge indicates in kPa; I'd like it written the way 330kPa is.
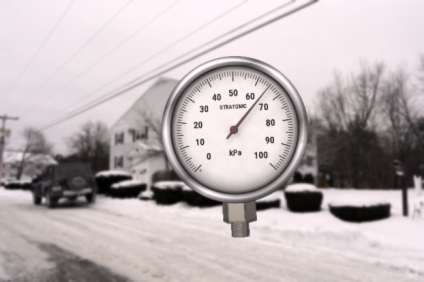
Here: 65kPa
